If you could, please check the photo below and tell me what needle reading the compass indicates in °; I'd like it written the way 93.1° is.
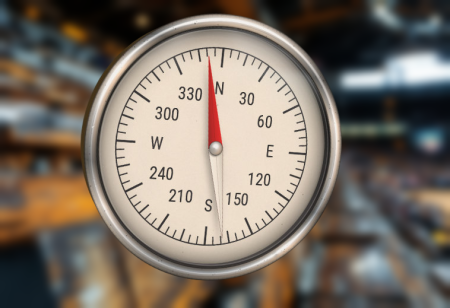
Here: 350°
